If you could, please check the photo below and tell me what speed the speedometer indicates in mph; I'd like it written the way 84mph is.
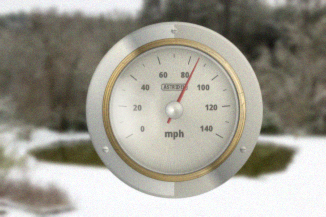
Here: 85mph
